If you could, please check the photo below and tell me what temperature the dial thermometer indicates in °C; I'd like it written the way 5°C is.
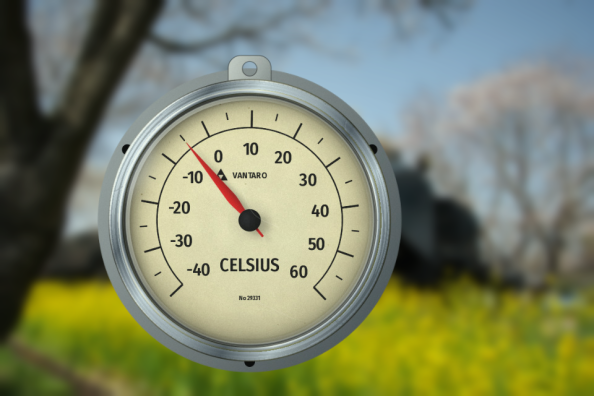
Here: -5°C
